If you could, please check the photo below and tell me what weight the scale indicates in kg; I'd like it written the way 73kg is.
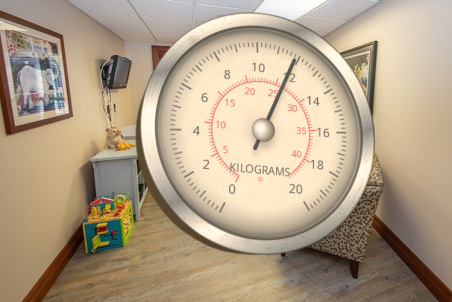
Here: 11.8kg
